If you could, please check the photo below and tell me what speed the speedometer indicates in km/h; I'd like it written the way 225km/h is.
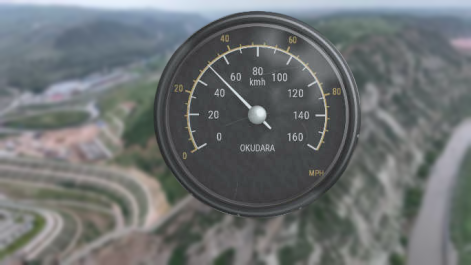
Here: 50km/h
